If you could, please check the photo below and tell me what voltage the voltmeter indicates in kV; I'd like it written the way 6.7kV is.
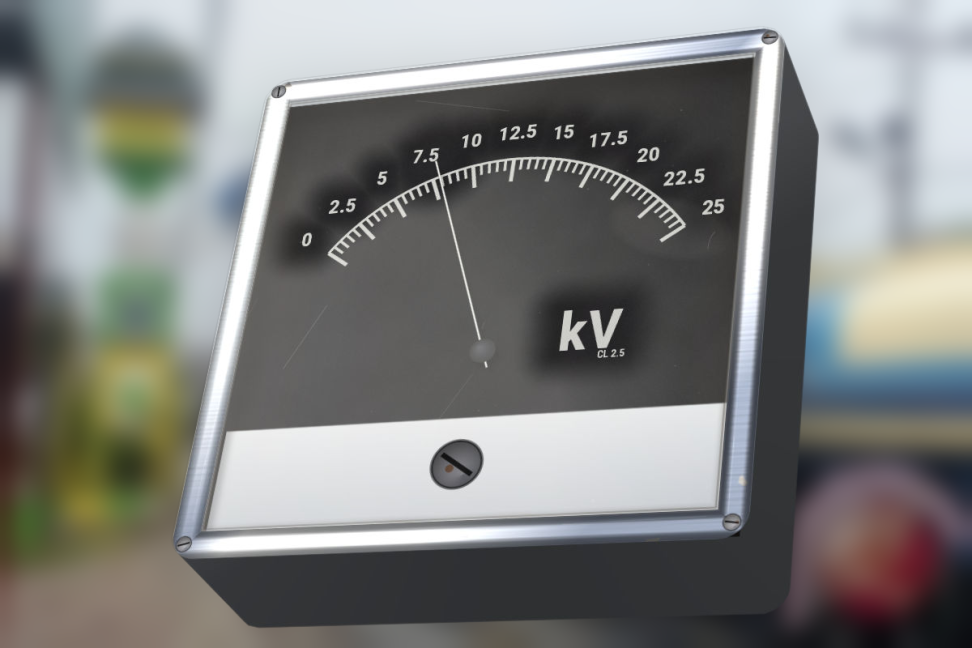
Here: 8kV
